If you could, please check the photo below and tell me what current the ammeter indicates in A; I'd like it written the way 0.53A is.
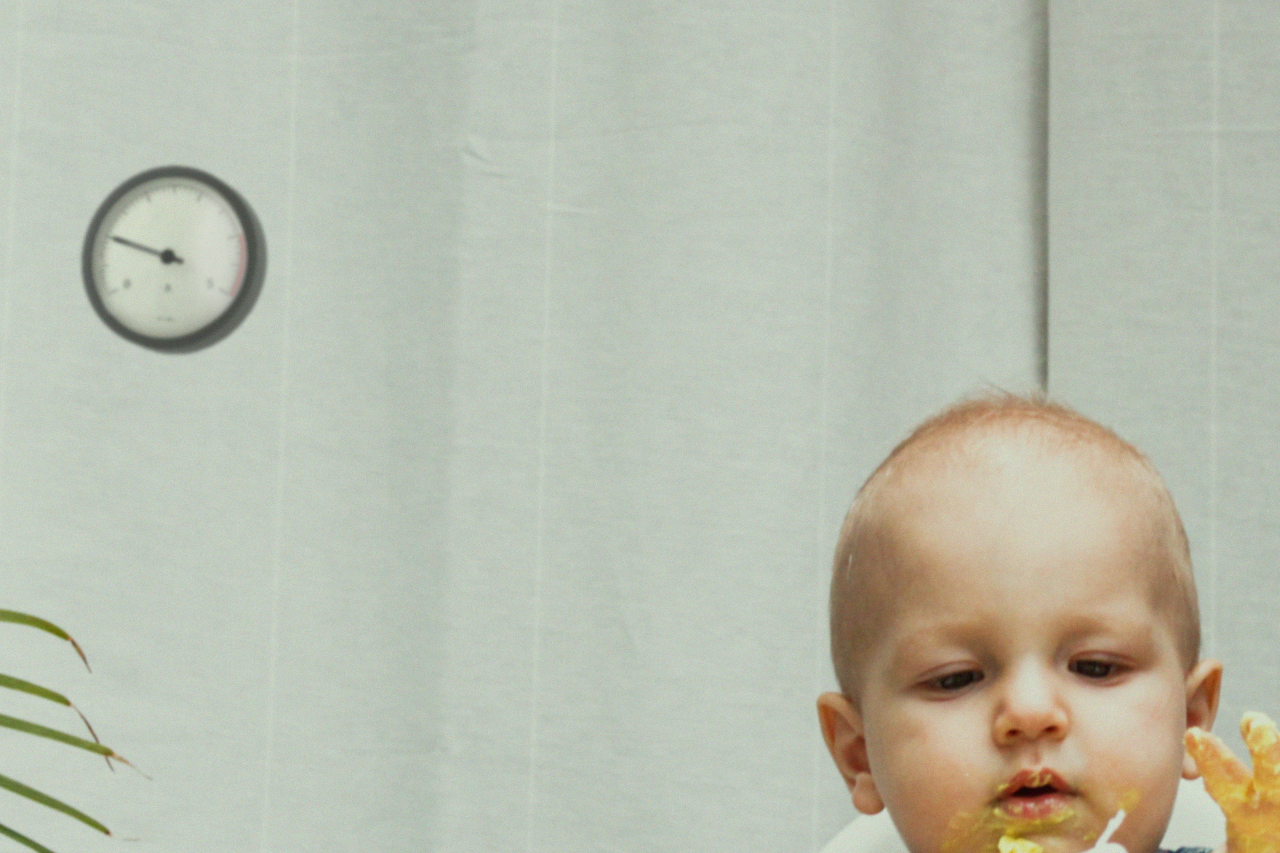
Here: 1A
